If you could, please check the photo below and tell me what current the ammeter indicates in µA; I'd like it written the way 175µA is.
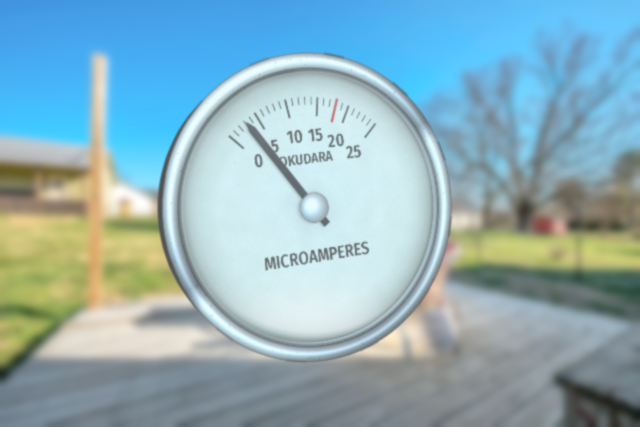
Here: 3µA
